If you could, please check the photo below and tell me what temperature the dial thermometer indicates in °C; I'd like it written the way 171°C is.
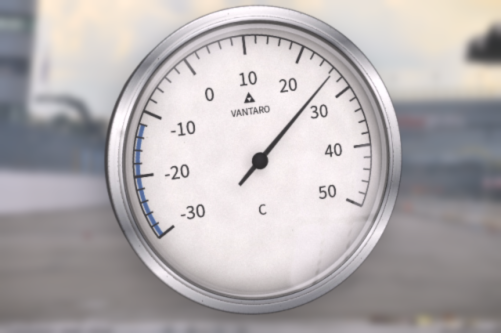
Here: 26°C
